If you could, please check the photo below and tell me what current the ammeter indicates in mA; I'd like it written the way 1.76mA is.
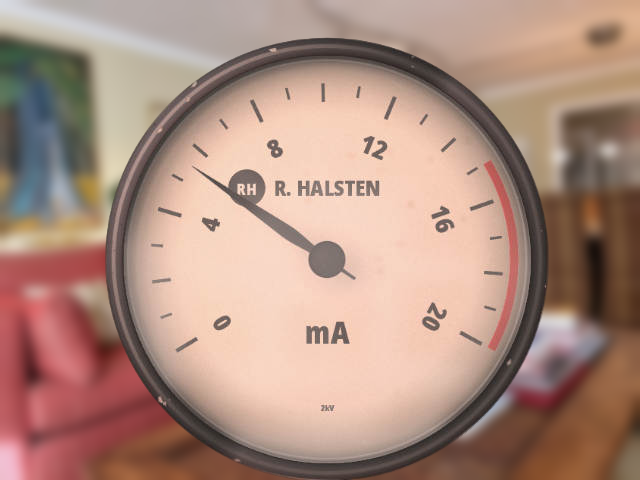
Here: 5.5mA
